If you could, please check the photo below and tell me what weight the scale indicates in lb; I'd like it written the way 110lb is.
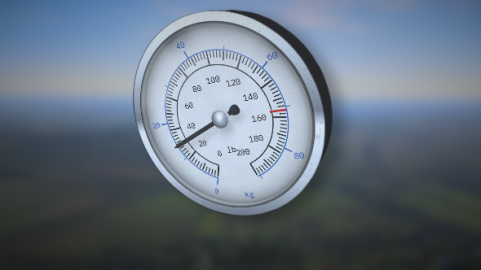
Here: 30lb
